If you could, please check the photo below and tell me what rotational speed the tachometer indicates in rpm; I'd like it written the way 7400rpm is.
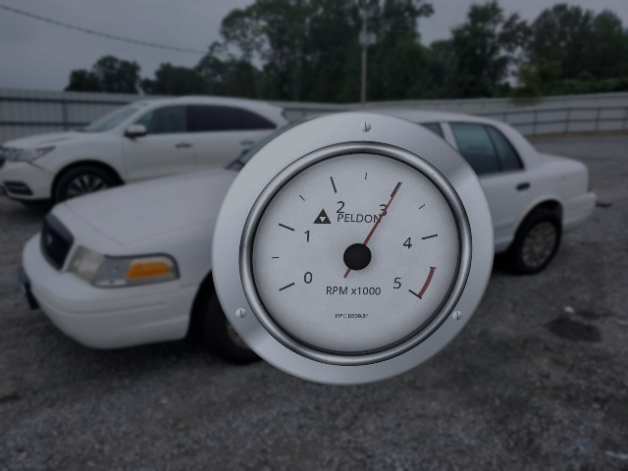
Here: 3000rpm
